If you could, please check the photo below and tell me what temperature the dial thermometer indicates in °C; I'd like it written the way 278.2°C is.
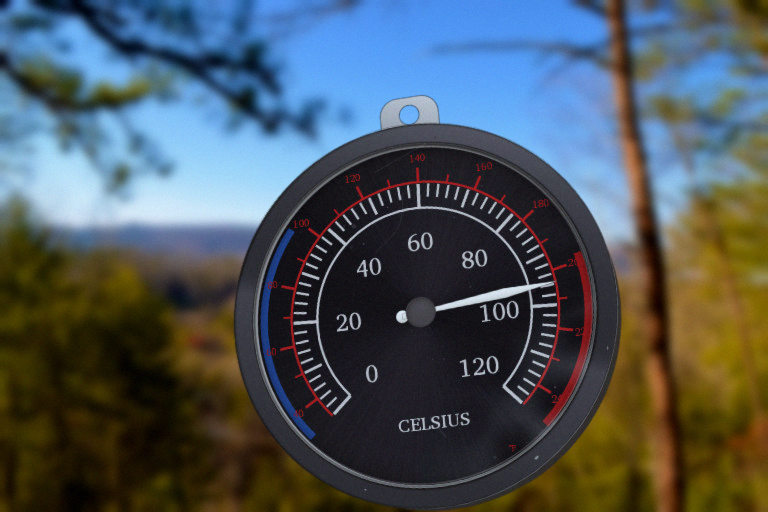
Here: 96°C
